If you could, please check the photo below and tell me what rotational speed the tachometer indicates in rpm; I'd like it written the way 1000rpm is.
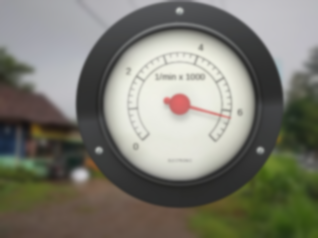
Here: 6200rpm
